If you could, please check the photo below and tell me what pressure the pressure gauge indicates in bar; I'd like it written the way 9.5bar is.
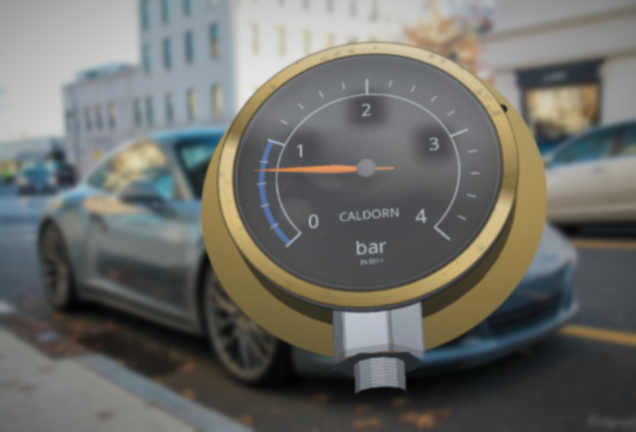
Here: 0.7bar
